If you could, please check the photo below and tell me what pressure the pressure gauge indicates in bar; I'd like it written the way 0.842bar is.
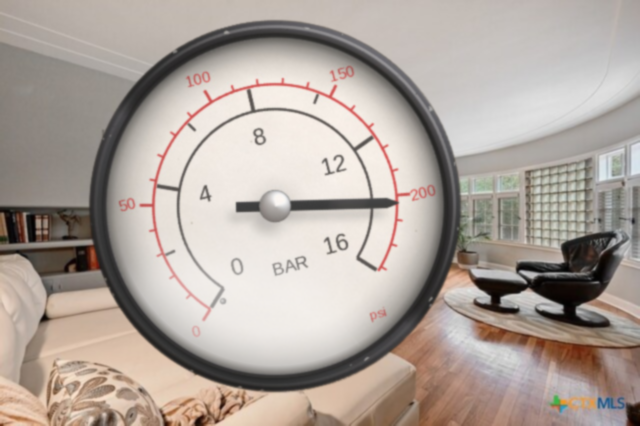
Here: 14bar
